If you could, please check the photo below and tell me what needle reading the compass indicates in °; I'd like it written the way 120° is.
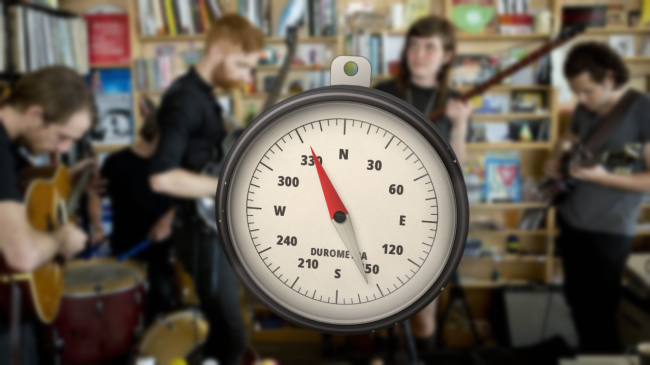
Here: 335°
